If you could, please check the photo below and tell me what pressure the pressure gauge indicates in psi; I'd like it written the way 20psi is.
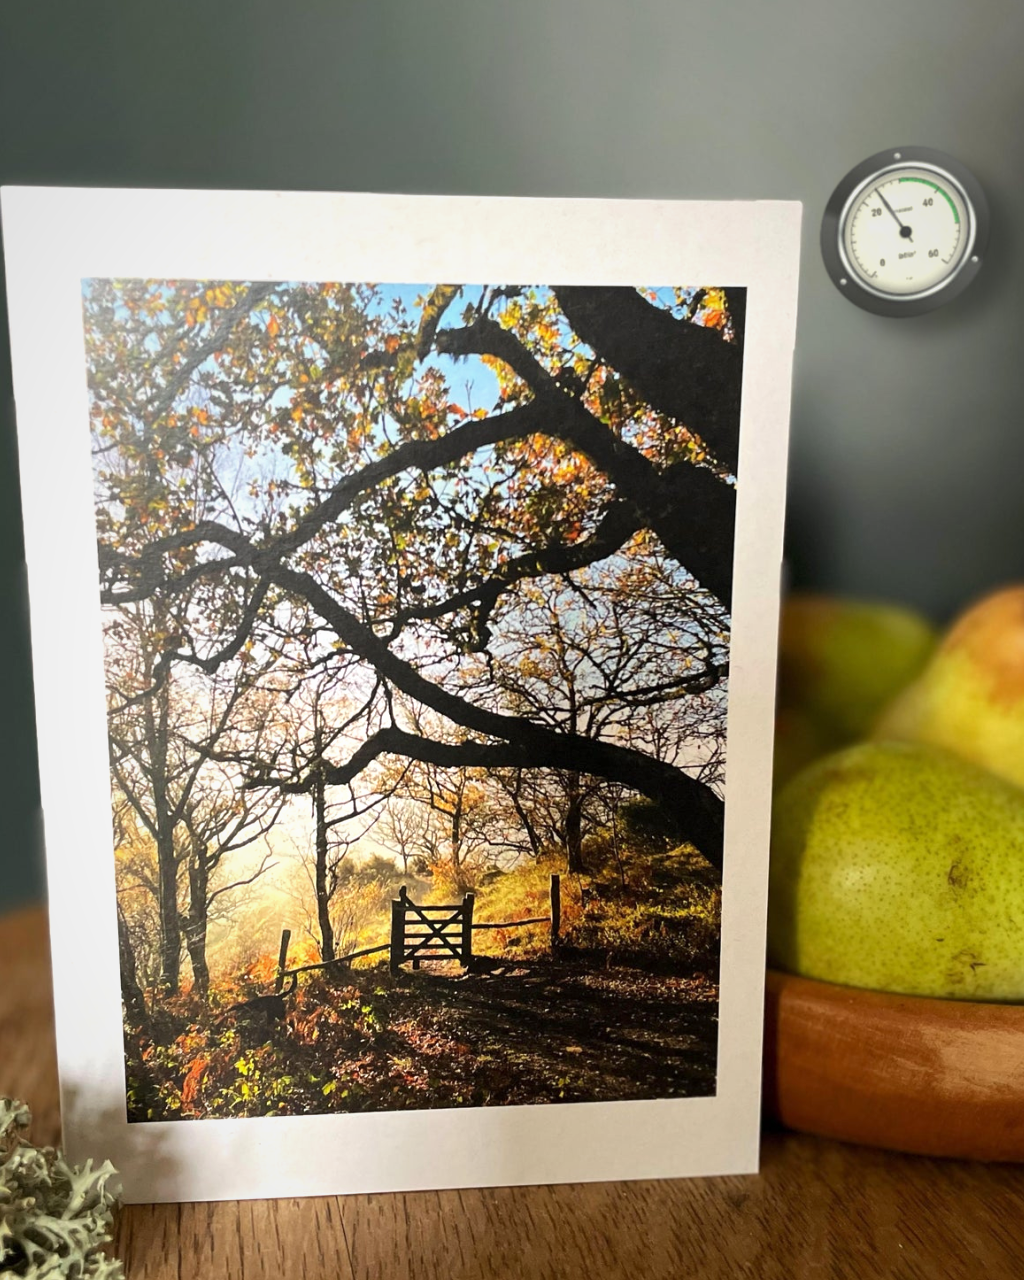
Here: 24psi
